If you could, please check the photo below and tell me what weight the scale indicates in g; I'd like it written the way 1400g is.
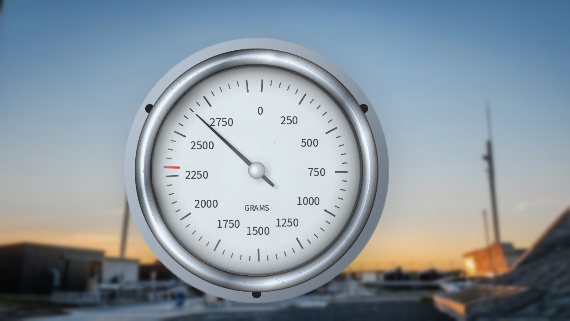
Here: 2650g
